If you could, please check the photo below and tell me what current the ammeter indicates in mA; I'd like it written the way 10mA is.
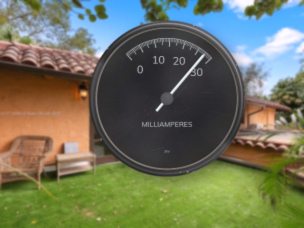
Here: 27.5mA
